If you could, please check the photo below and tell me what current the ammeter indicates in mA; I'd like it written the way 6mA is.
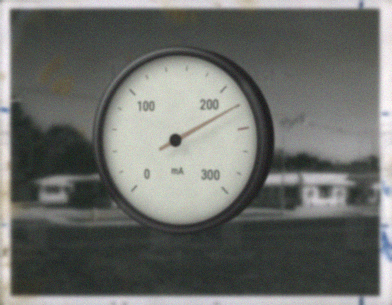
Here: 220mA
